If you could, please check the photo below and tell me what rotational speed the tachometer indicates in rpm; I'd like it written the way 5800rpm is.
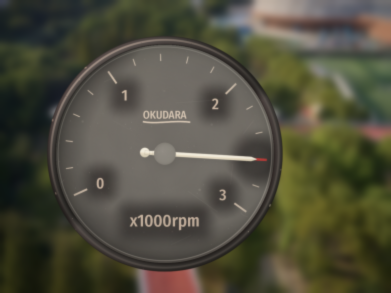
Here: 2600rpm
